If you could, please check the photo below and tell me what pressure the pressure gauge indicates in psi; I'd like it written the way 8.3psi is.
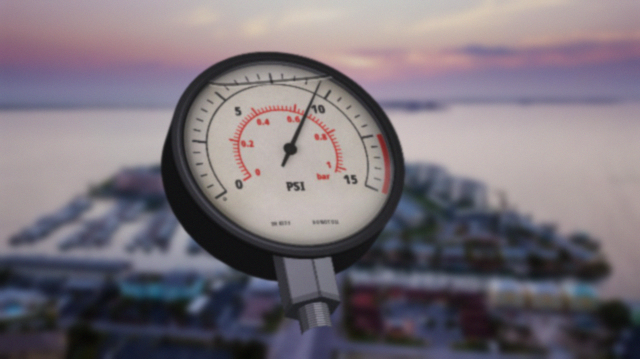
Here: 9.5psi
